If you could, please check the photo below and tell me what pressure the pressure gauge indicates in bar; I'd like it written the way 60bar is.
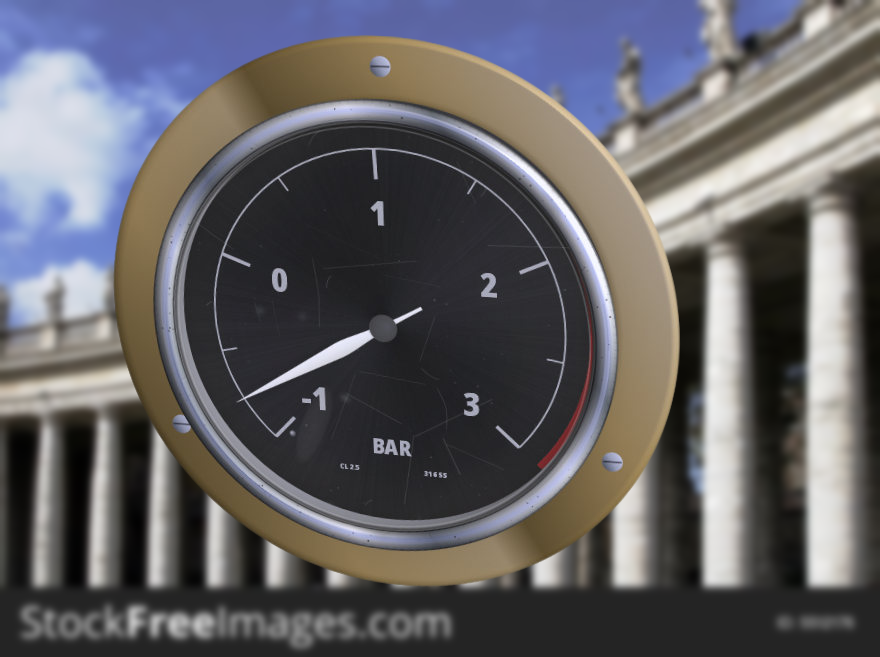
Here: -0.75bar
